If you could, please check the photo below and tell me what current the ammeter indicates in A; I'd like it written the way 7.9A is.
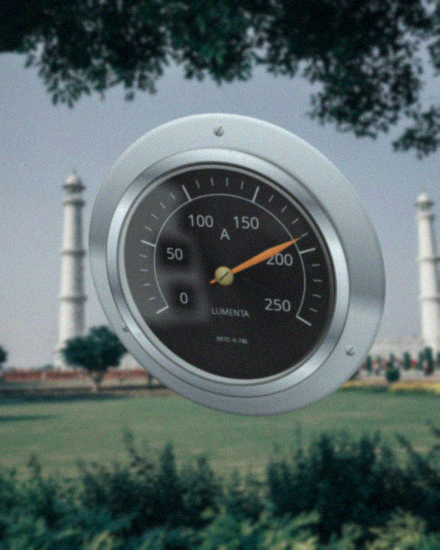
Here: 190A
